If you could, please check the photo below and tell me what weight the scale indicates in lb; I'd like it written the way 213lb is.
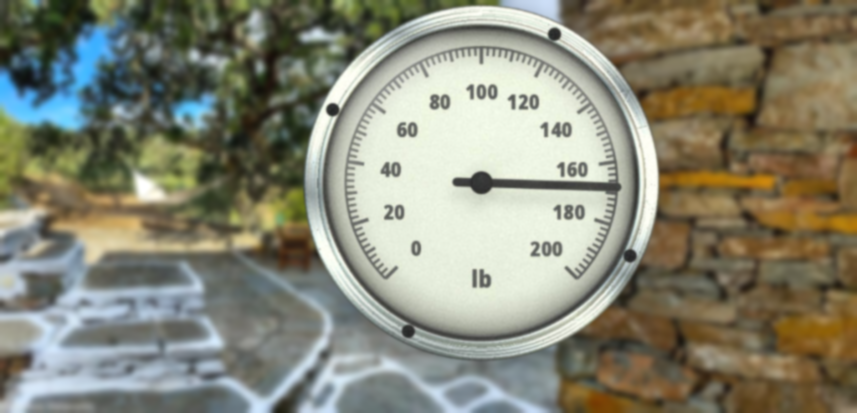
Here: 168lb
